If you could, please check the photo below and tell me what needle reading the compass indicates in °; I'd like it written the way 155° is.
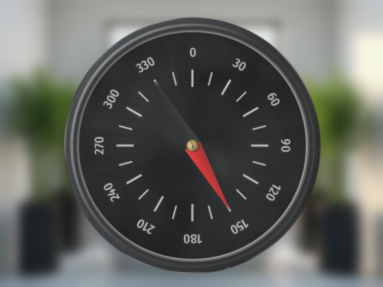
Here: 150°
